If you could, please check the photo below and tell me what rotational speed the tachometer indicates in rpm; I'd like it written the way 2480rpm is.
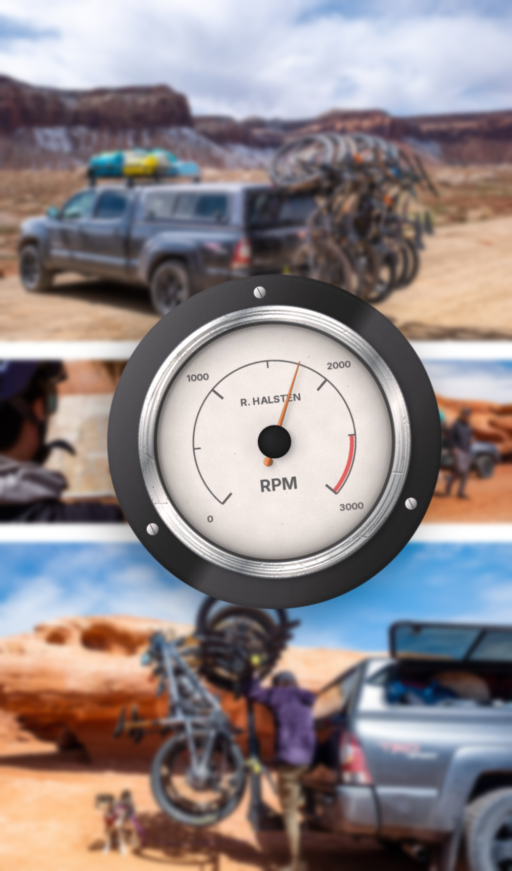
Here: 1750rpm
